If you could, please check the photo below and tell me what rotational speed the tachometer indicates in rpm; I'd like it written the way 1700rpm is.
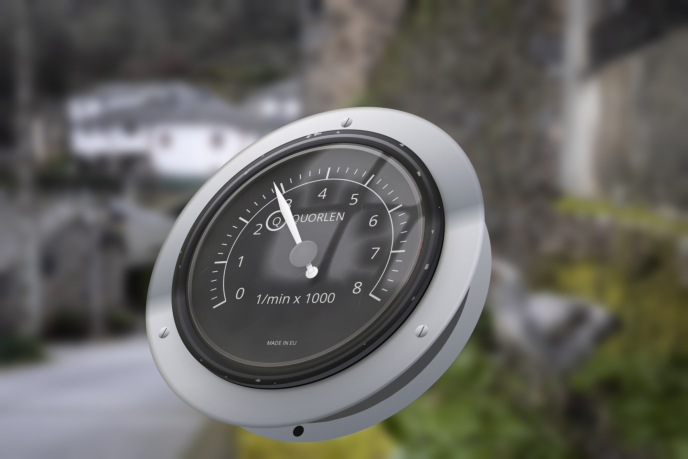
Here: 2900rpm
